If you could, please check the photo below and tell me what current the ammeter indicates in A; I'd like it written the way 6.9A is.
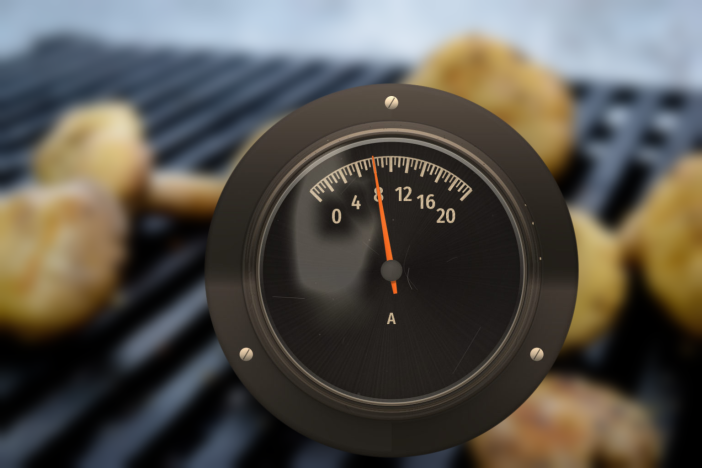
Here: 8A
